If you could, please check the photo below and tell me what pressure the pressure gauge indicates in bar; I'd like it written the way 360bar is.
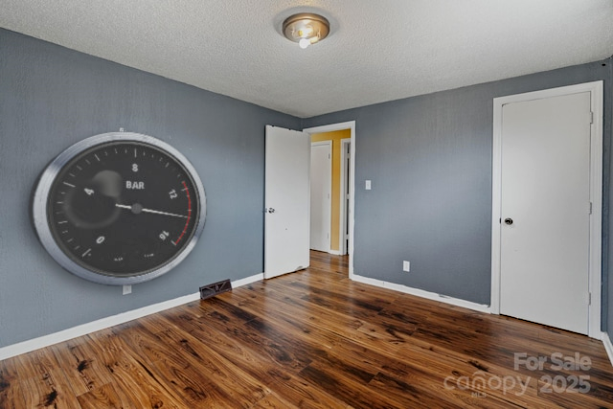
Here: 14bar
